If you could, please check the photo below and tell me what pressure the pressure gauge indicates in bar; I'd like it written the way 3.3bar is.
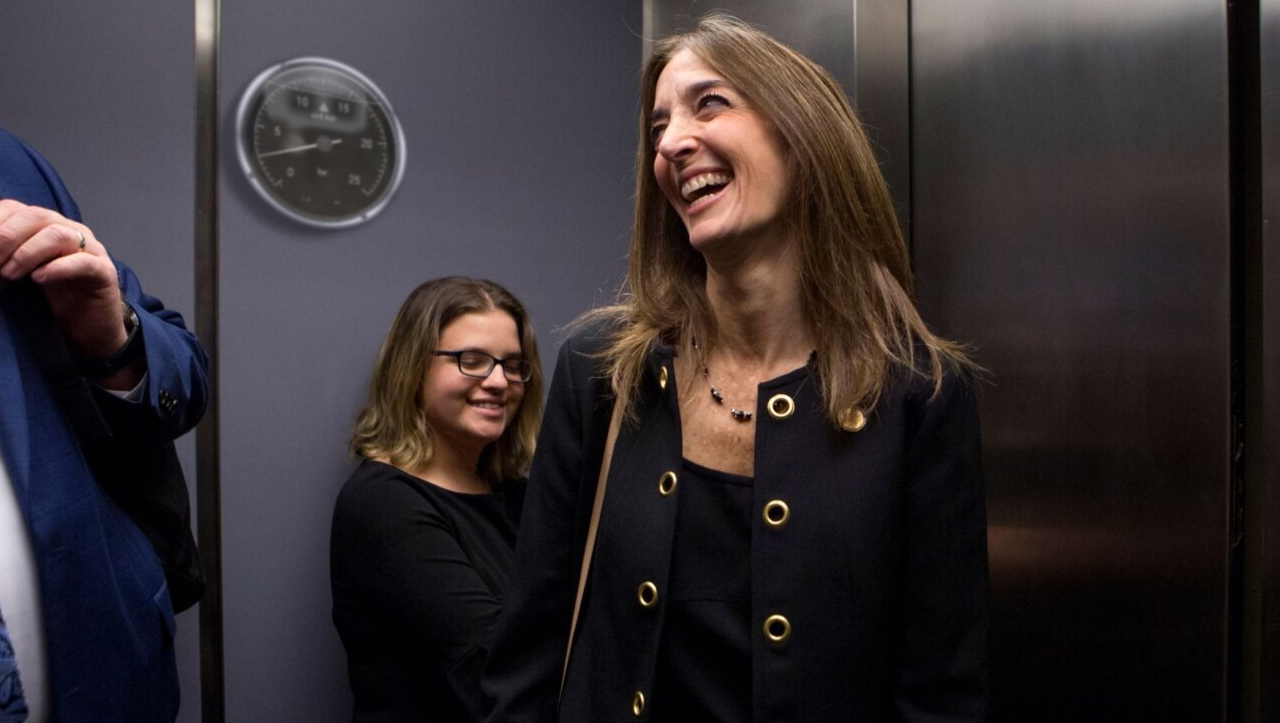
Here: 2.5bar
